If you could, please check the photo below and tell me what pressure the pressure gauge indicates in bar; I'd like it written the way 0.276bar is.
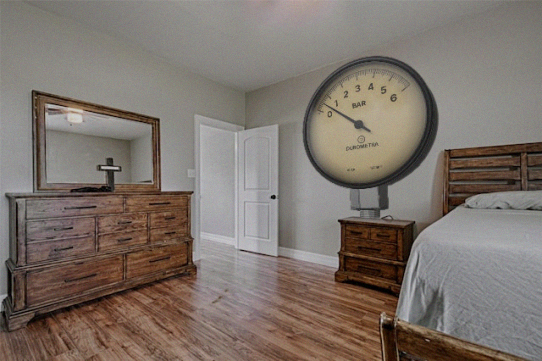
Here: 0.5bar
